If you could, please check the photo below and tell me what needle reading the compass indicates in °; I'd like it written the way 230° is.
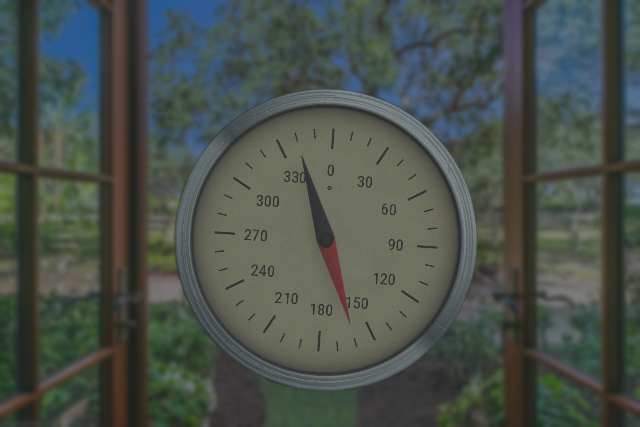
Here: 160°
